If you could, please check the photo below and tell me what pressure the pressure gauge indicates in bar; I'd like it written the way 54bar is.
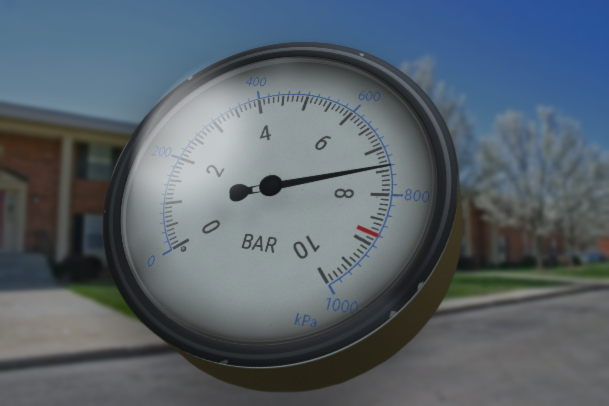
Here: 7.5bar
